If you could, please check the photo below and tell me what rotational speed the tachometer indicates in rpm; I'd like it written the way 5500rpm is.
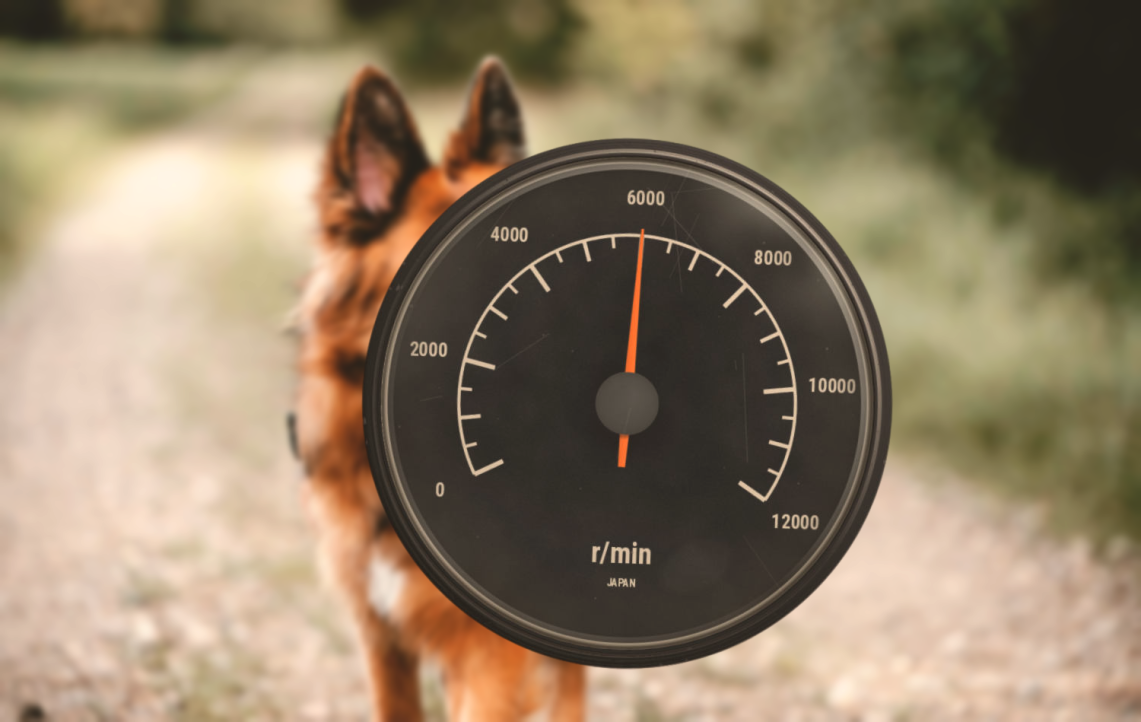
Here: 6000rpm
